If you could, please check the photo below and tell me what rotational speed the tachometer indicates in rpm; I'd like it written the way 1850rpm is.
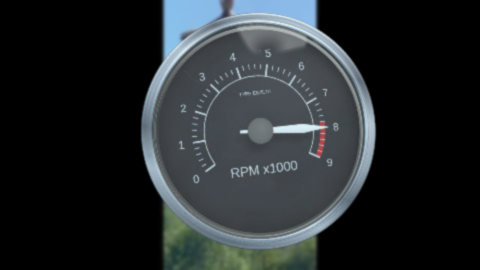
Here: 8000rpm
